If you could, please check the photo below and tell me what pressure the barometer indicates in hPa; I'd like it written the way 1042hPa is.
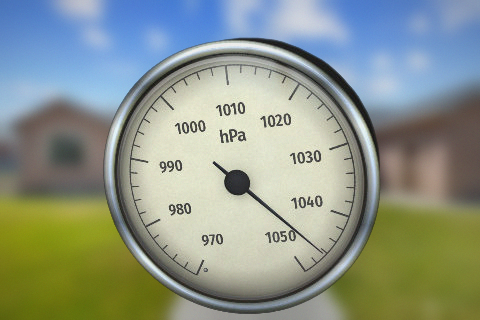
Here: 1046hPa
